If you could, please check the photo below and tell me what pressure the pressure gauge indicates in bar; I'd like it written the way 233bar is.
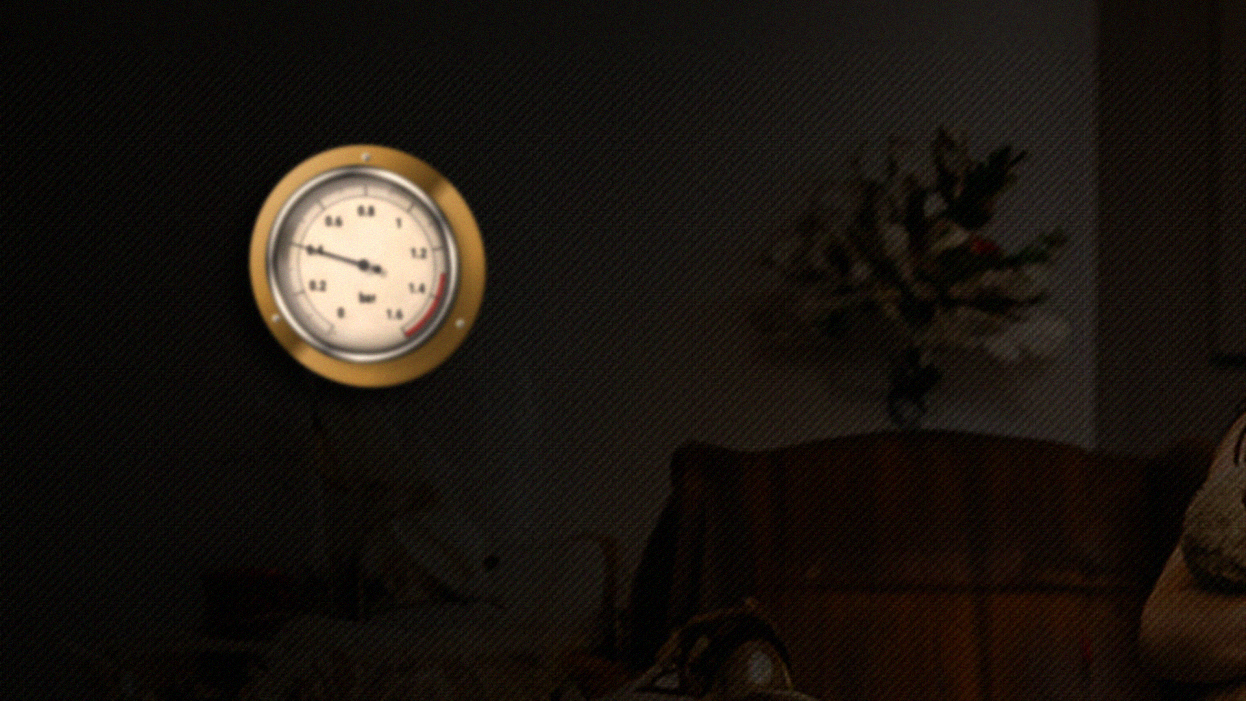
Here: 0.4bar
